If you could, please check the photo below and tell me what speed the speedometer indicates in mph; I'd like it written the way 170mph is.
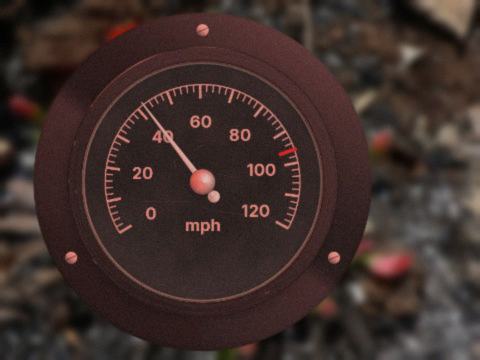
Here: 42mph
